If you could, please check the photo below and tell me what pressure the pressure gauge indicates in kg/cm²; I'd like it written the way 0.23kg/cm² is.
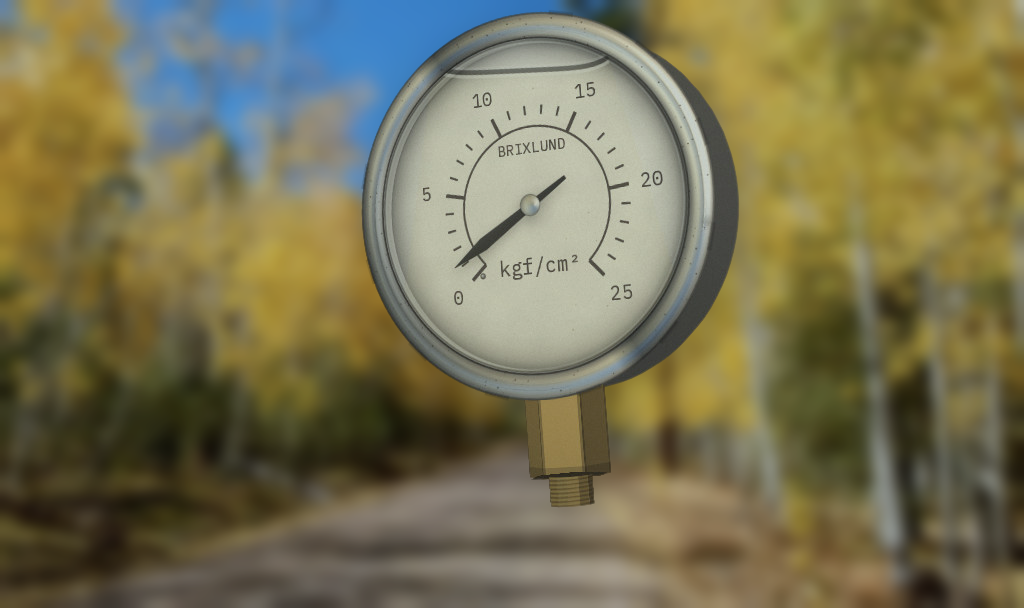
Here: 1kg/cm²
